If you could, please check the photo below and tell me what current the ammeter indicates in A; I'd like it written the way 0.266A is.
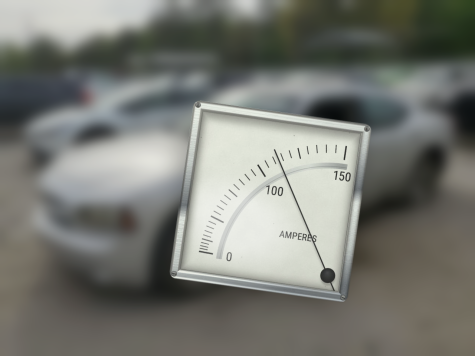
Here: 112.5A
